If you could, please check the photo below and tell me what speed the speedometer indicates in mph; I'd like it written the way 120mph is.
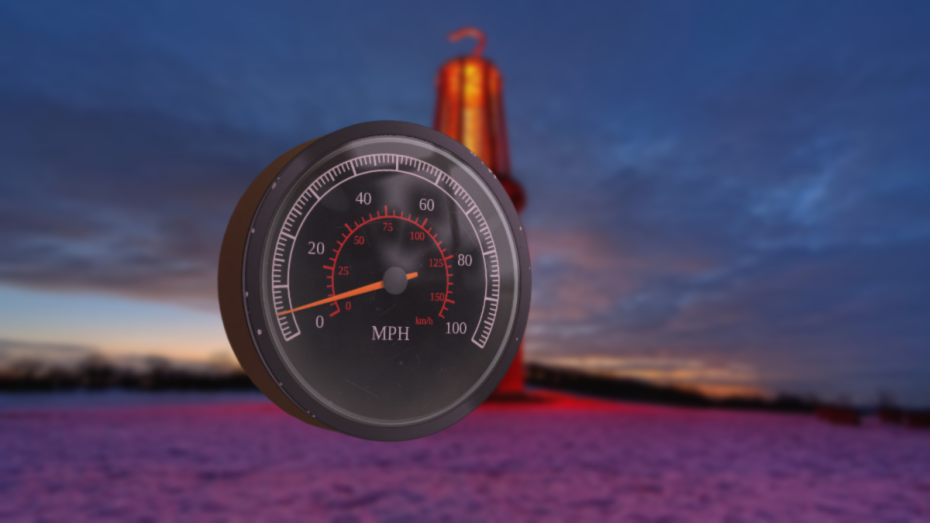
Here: 5mph
